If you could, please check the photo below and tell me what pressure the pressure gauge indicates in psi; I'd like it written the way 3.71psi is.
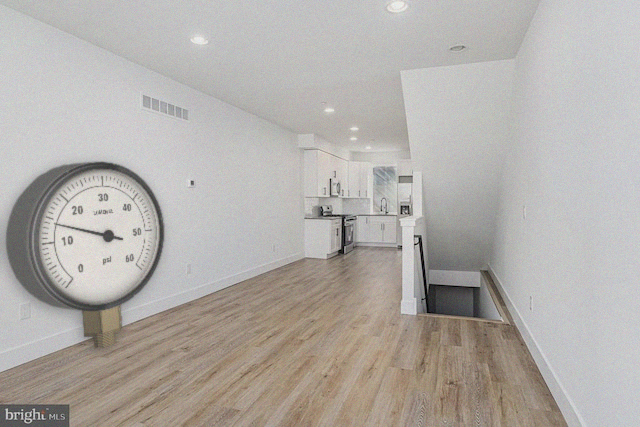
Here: 14psi
